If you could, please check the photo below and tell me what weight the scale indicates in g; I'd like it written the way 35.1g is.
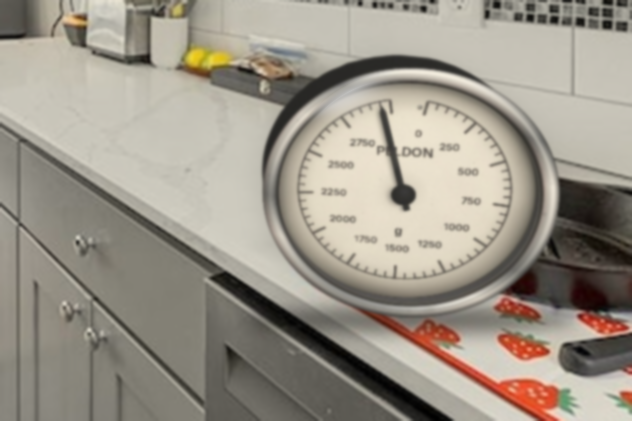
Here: 2950g
